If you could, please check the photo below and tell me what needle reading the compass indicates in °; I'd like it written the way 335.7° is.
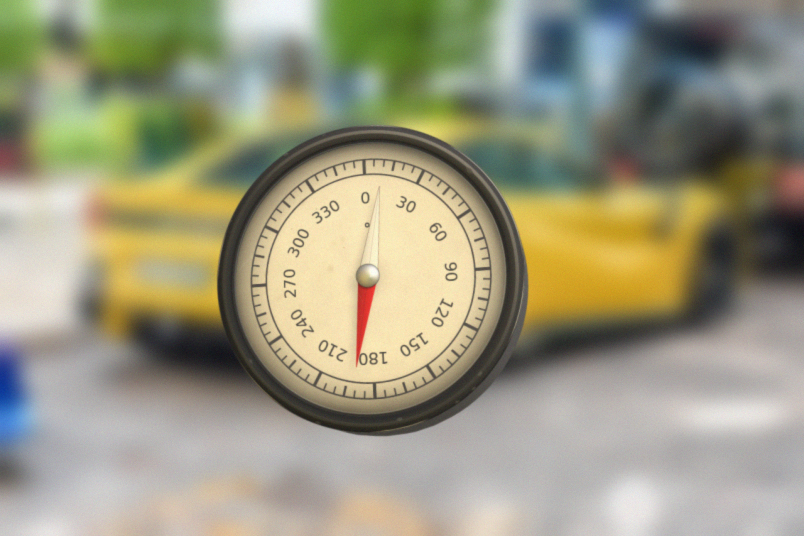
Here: 190°
